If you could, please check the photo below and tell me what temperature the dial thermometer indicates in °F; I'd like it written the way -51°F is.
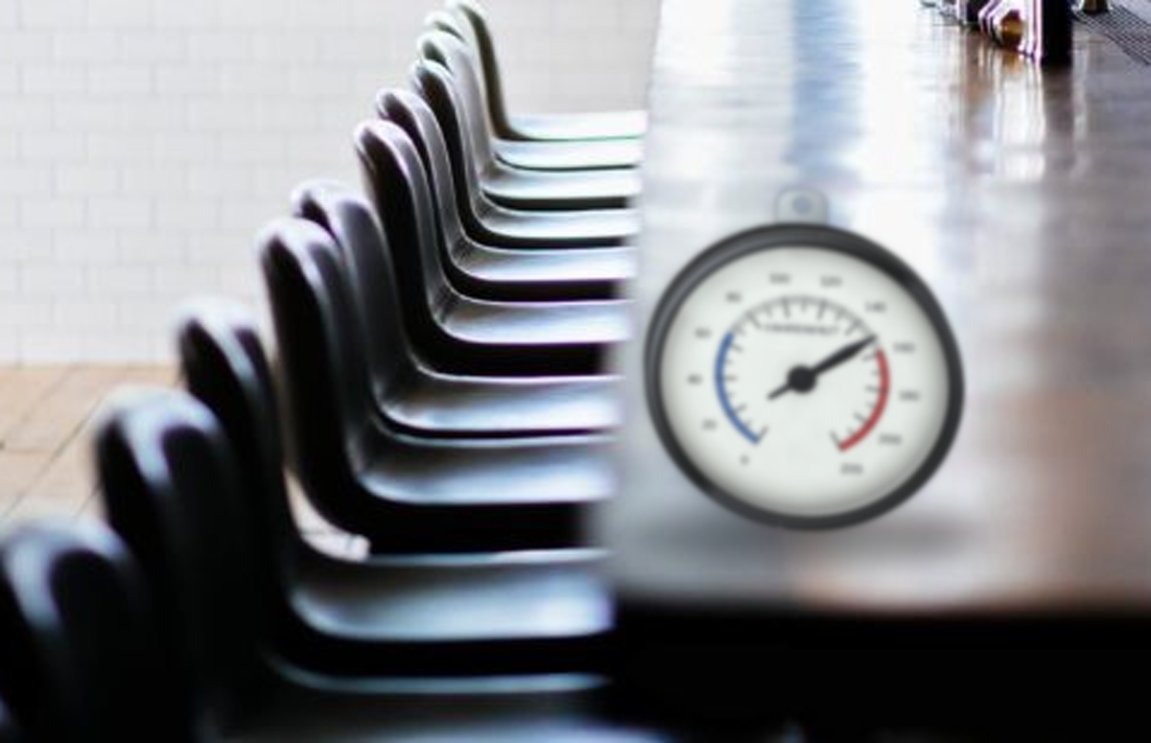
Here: 150°F
